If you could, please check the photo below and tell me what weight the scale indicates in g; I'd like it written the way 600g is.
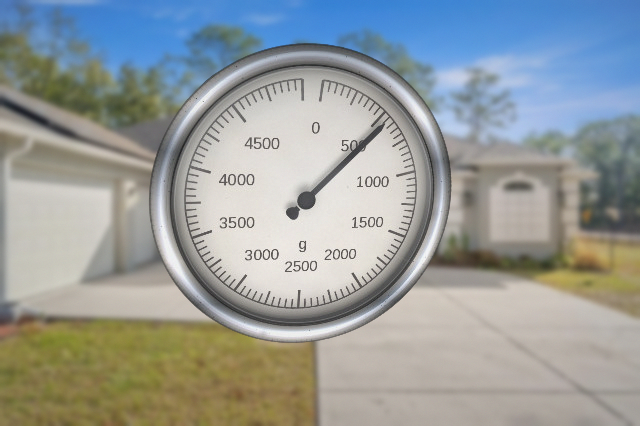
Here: 550g
